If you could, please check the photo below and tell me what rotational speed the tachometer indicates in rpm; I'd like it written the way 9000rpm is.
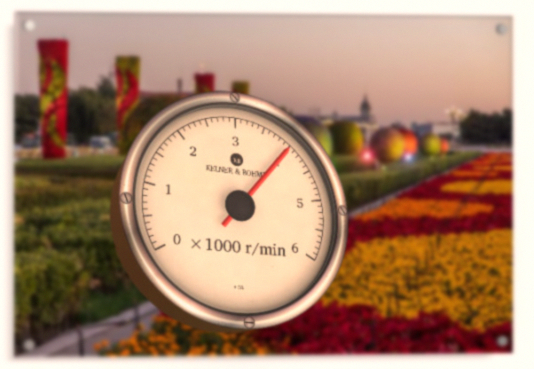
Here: 4000rpm
